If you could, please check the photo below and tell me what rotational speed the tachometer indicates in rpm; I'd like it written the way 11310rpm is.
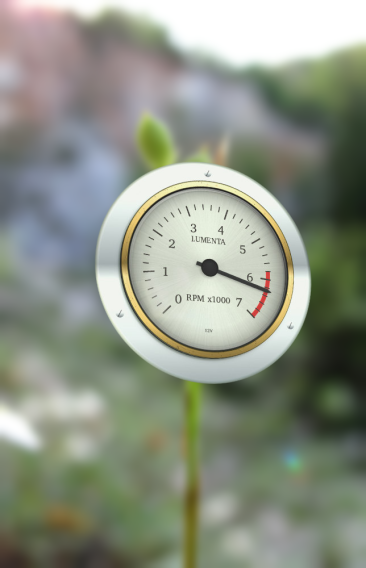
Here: 6300rpm
